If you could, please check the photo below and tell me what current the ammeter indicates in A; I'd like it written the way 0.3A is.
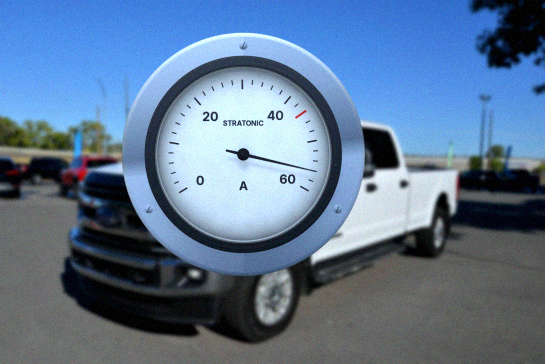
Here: 56A
